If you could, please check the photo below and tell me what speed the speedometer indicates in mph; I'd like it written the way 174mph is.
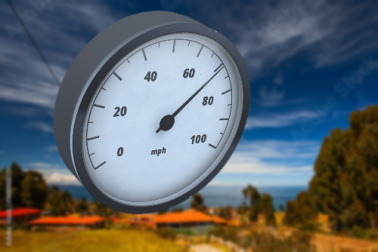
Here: 70mph
